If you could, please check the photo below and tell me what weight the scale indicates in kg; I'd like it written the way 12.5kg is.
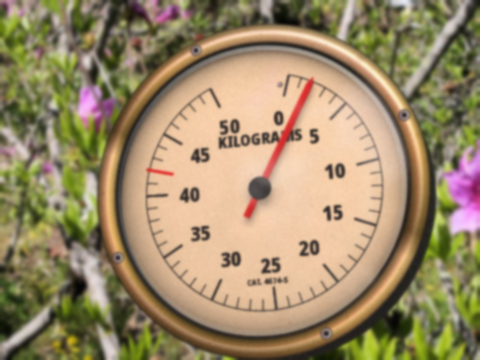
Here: 2kg
